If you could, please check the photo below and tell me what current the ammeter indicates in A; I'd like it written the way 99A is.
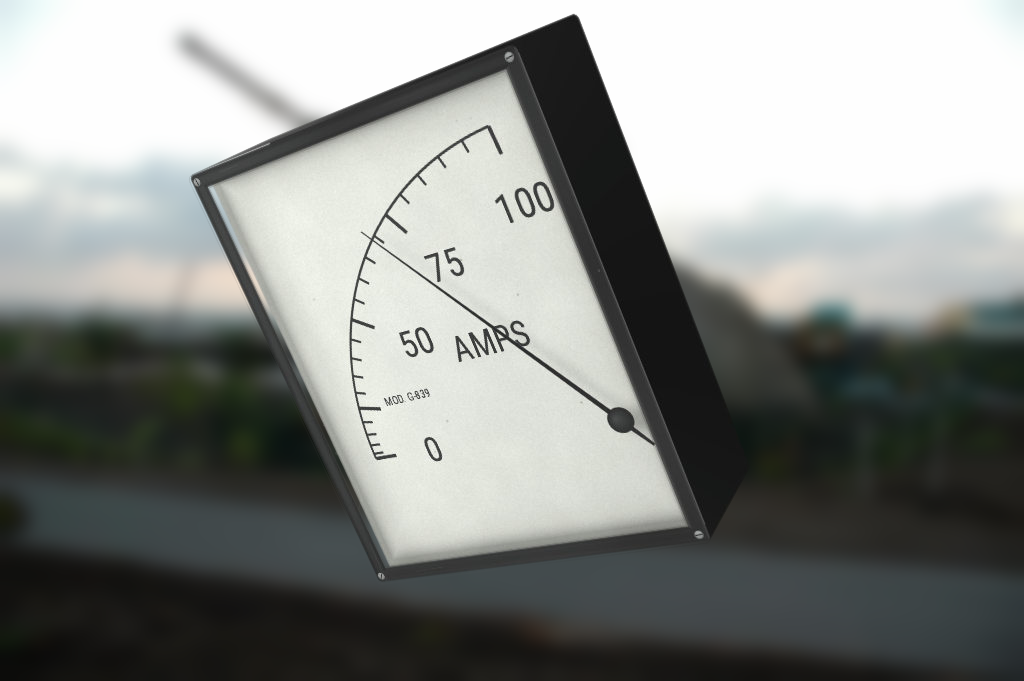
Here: 70A
